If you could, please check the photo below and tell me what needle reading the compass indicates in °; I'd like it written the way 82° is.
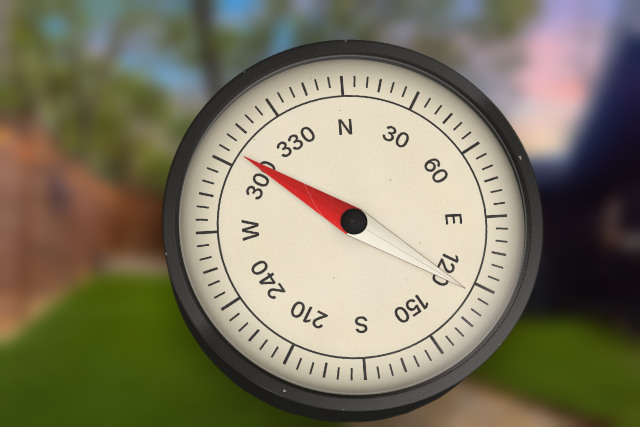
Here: 305°
